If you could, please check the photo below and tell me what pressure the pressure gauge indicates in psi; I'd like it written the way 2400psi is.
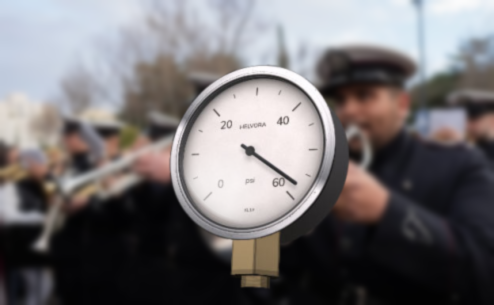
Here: 57.5psi
